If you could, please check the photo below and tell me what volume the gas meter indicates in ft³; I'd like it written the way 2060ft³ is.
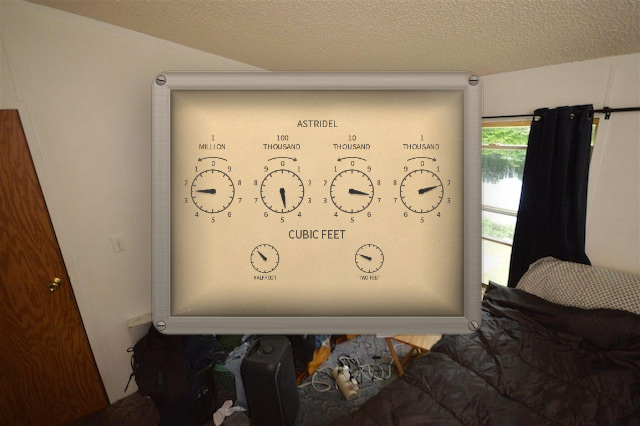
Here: 247200ft³
